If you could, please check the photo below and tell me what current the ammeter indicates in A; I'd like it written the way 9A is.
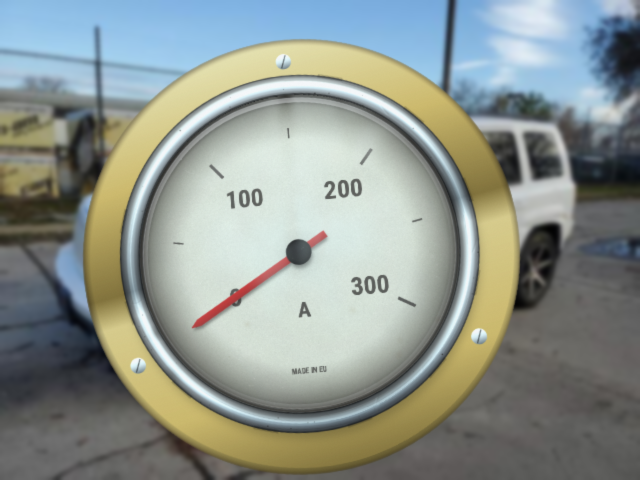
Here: 0A
